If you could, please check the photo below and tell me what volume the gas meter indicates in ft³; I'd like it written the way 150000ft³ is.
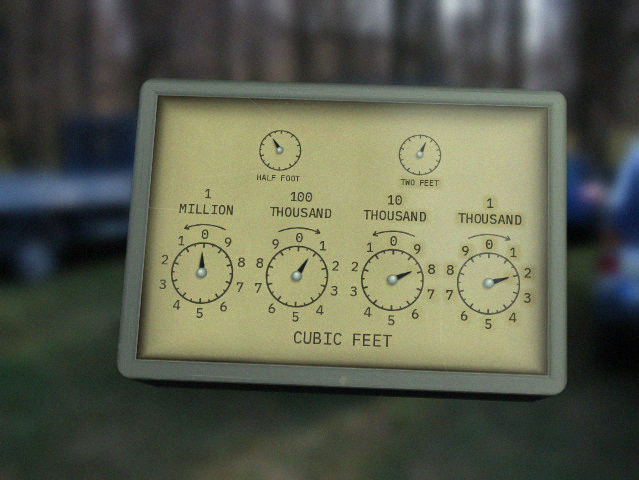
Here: 8200ft³
